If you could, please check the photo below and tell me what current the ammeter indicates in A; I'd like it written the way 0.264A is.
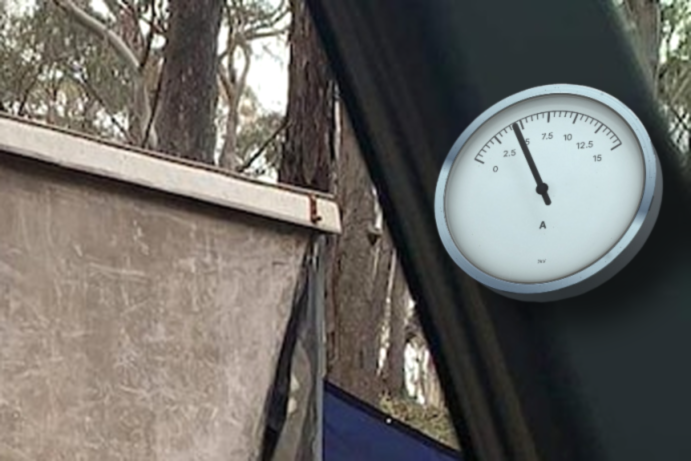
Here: 4.5A
